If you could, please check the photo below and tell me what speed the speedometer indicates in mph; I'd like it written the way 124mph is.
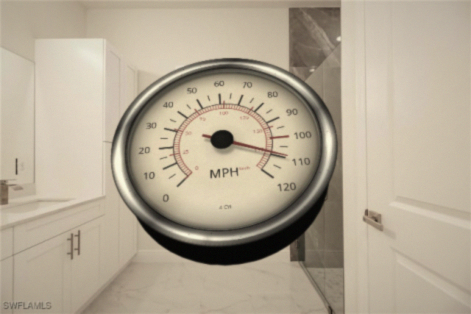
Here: 110mph
